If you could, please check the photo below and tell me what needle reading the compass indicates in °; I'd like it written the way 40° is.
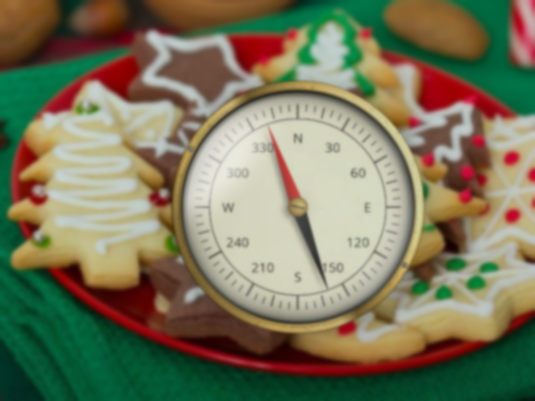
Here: 340°
